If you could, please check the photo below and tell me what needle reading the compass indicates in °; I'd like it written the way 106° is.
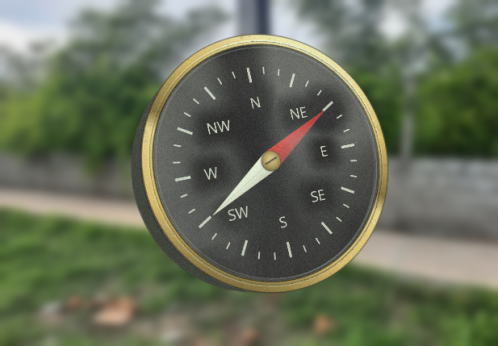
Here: 60°
